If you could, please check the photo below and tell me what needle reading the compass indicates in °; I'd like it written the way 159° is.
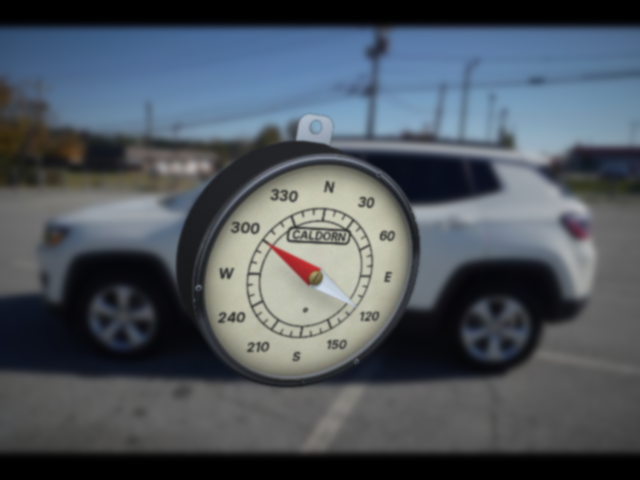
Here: 300°
